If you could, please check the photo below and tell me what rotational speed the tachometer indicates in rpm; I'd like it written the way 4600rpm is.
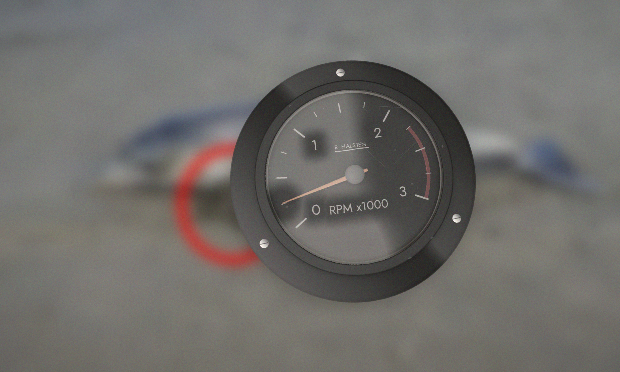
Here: 250rpm
